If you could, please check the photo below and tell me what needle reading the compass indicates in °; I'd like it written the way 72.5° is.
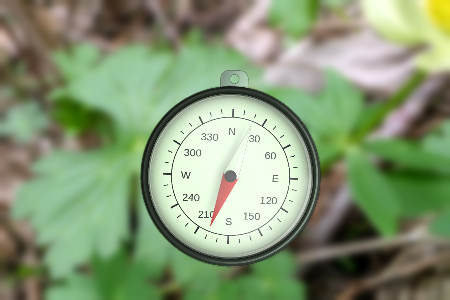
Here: 200°
